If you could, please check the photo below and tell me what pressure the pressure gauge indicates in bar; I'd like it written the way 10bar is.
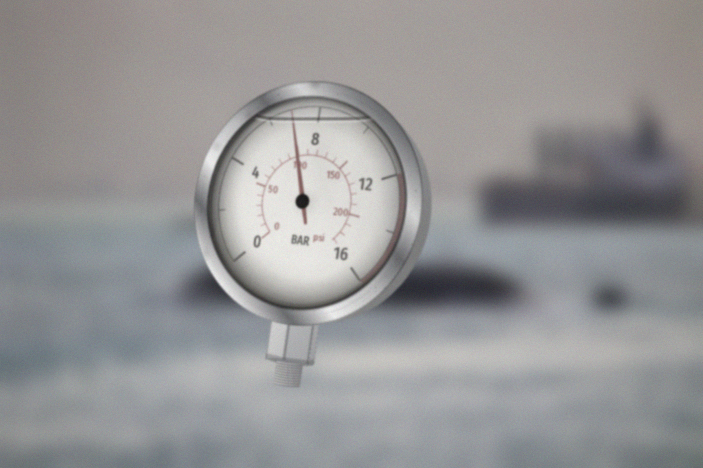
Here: 7bar
